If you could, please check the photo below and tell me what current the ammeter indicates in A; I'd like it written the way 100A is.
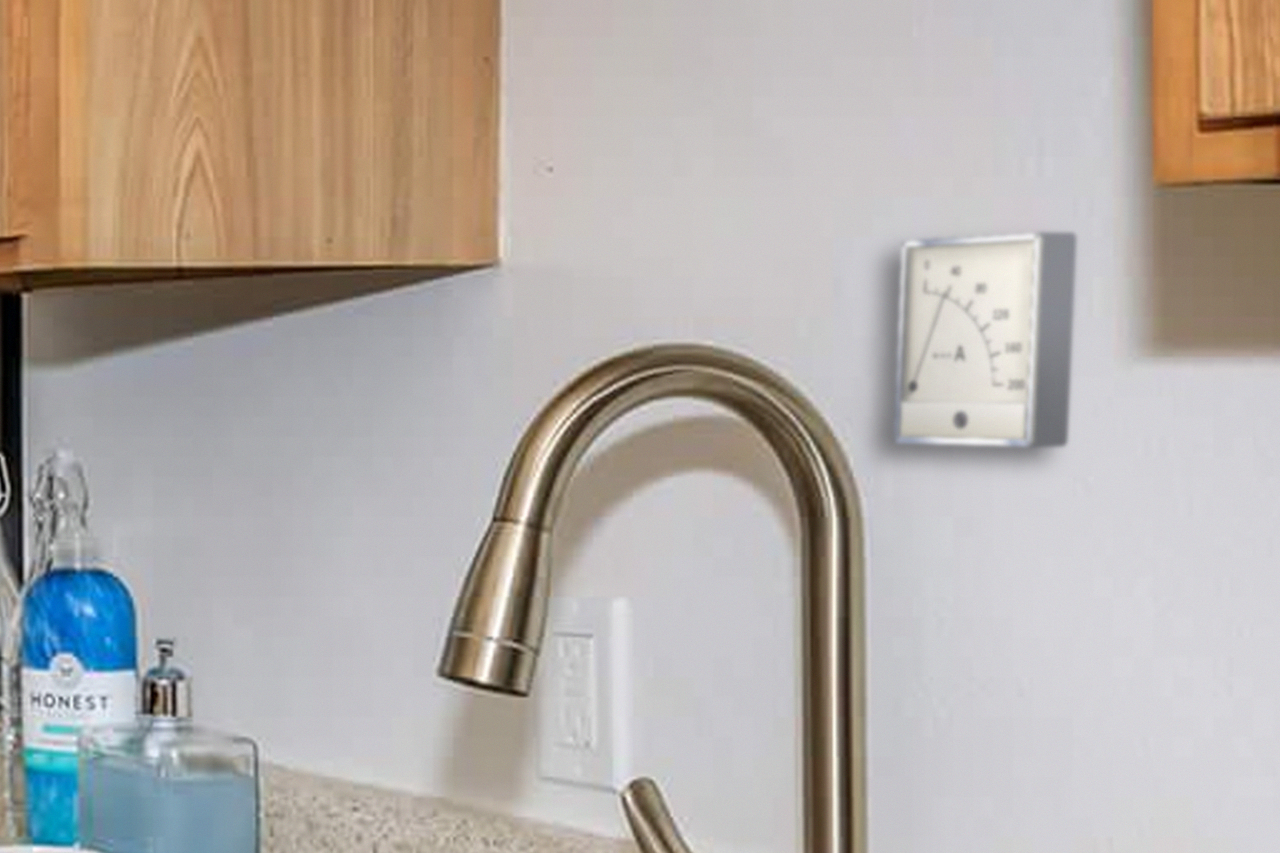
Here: 40A
